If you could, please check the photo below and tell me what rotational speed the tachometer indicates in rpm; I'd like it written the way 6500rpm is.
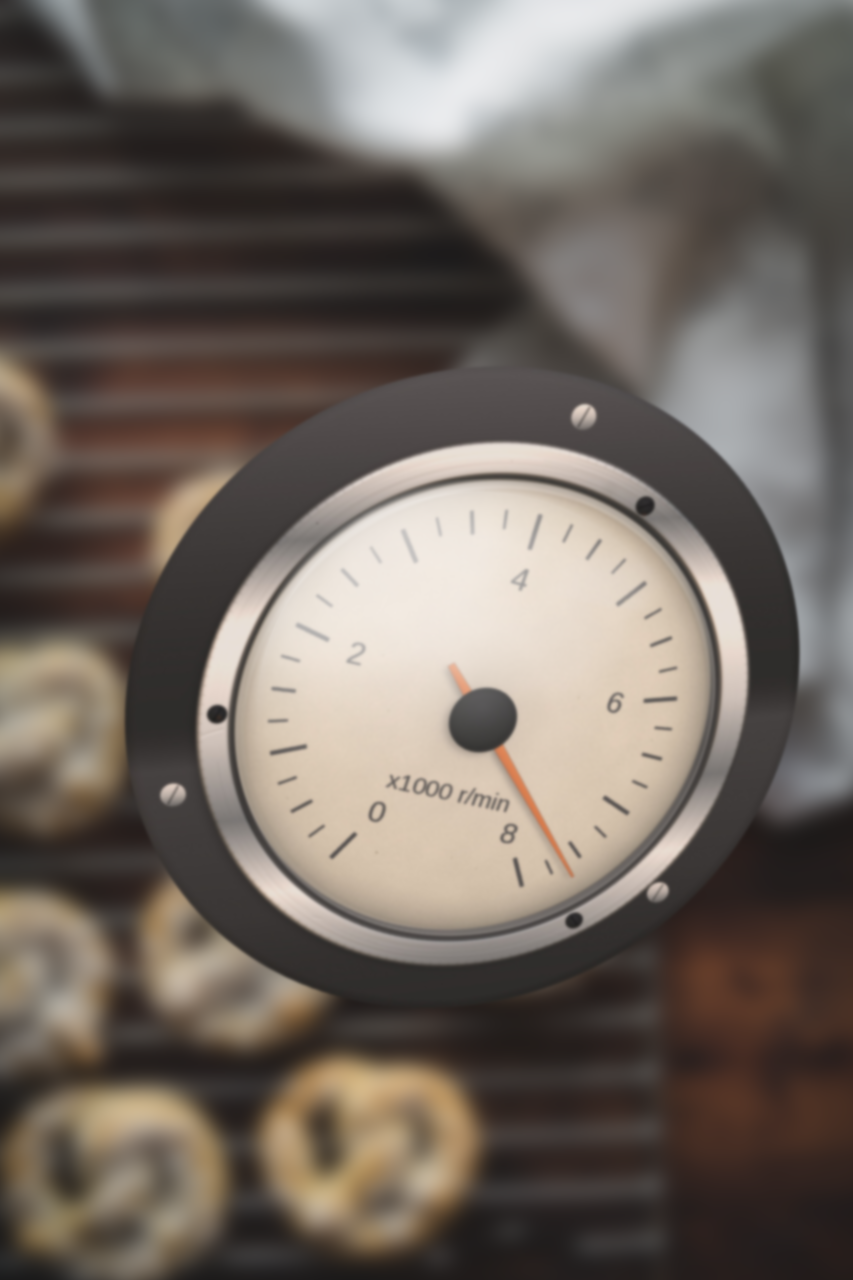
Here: 7625rpm
